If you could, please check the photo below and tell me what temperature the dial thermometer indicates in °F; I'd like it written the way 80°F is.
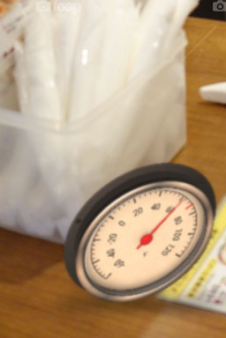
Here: 60°F
